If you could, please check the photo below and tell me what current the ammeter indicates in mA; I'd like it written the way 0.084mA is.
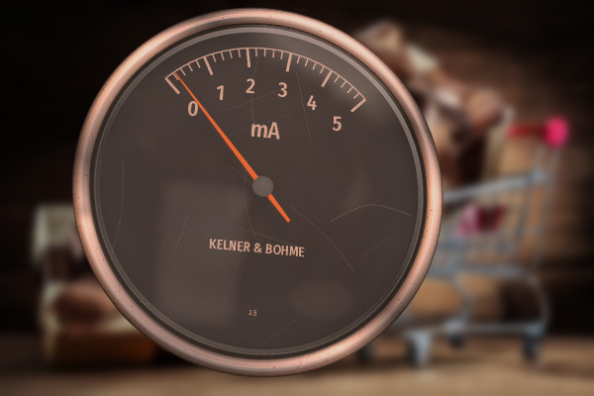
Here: 0.2mA
